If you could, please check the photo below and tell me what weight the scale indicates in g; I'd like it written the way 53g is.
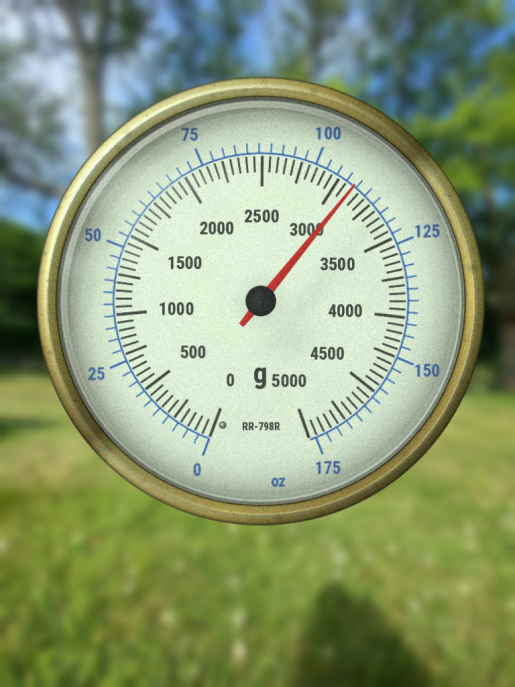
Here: 3100g
